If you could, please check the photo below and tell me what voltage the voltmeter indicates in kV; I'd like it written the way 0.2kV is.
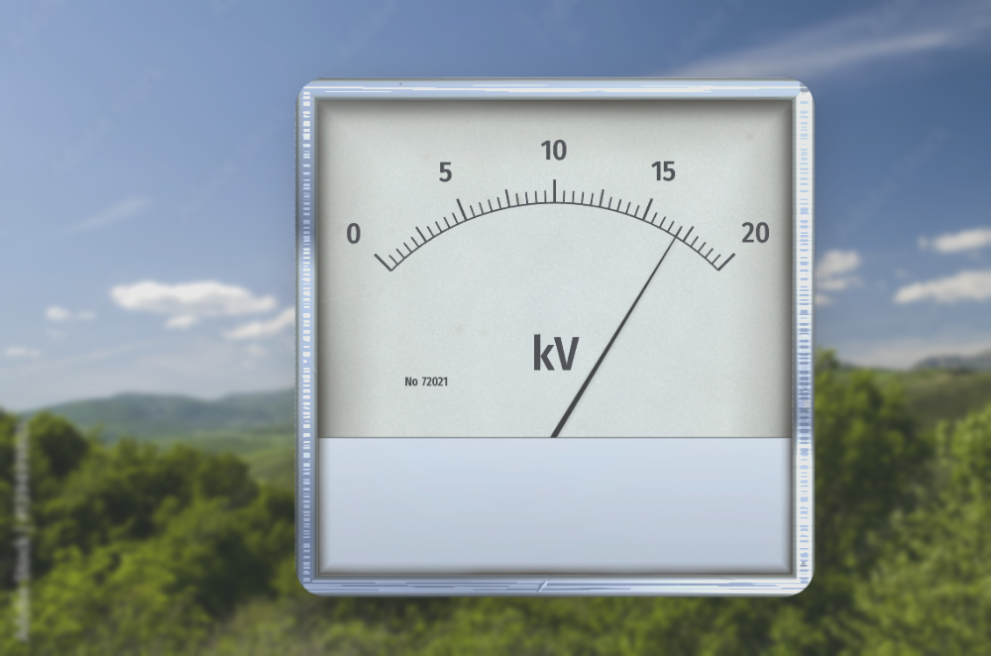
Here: 17kV
